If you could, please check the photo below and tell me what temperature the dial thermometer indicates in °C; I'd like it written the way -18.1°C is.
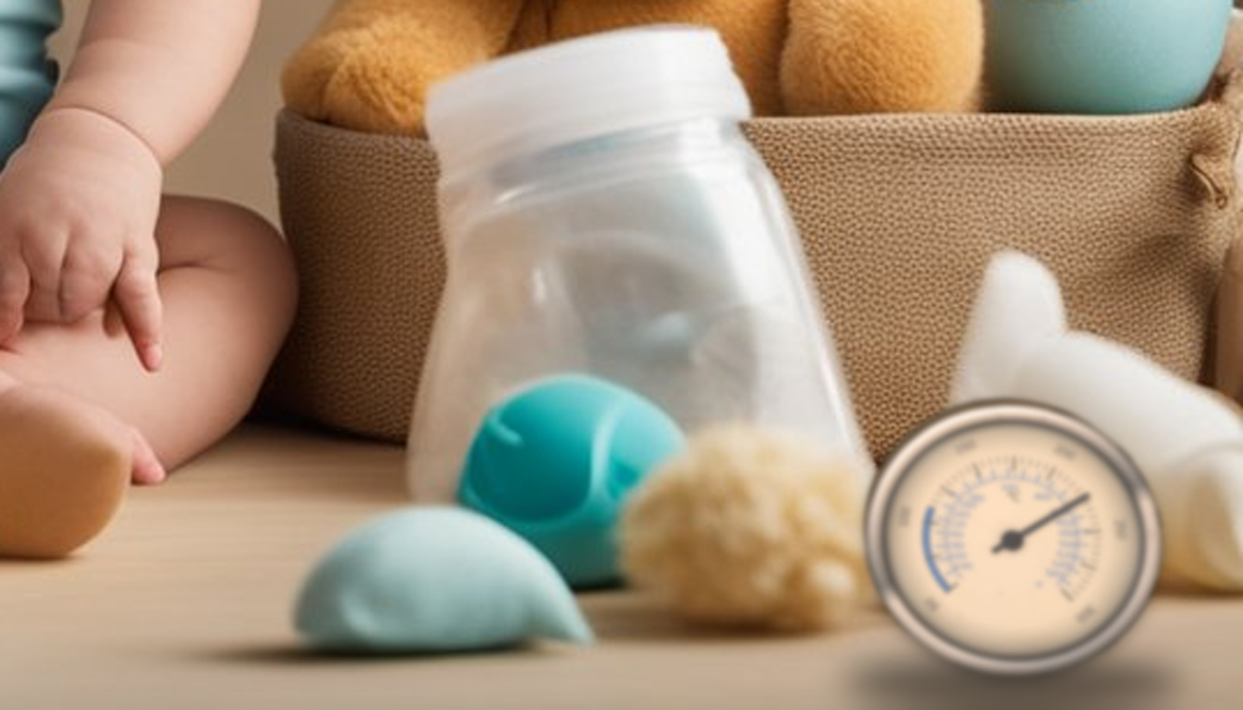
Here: 225°C
